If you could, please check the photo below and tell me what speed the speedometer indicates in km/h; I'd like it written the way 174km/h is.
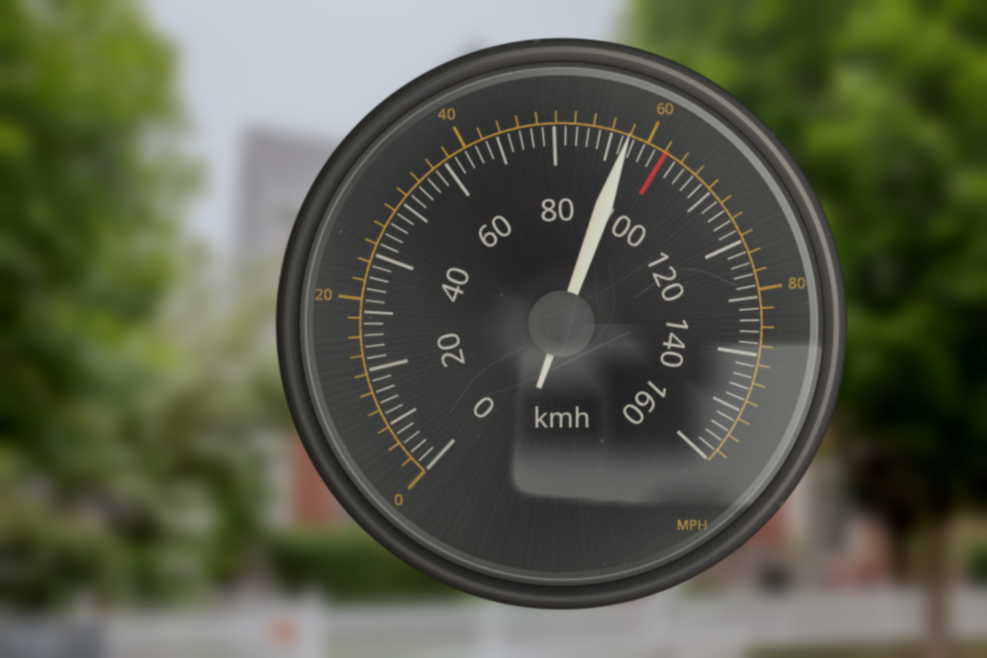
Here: 93km/h
